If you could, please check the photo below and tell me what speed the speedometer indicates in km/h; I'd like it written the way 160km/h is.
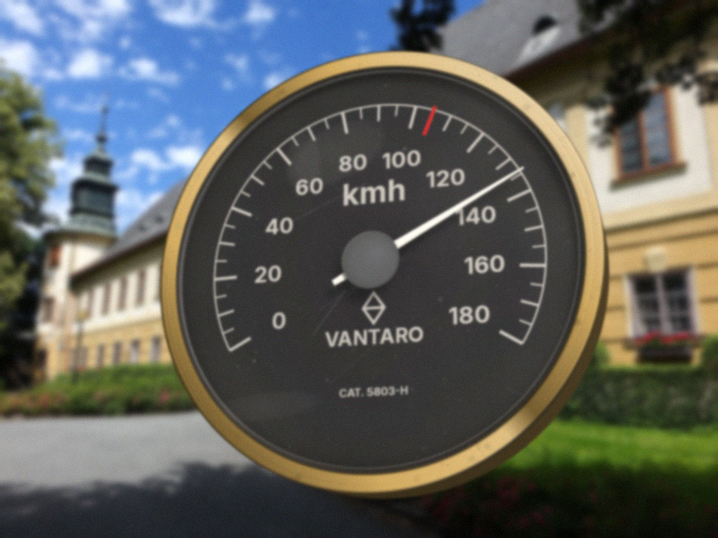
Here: 135km/h
